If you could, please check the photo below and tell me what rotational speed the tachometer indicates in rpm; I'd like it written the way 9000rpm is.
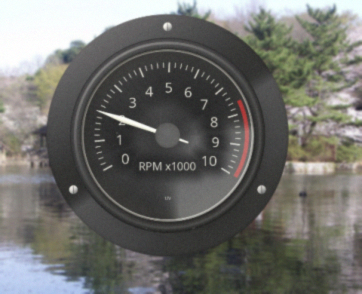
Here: 2000rpm
